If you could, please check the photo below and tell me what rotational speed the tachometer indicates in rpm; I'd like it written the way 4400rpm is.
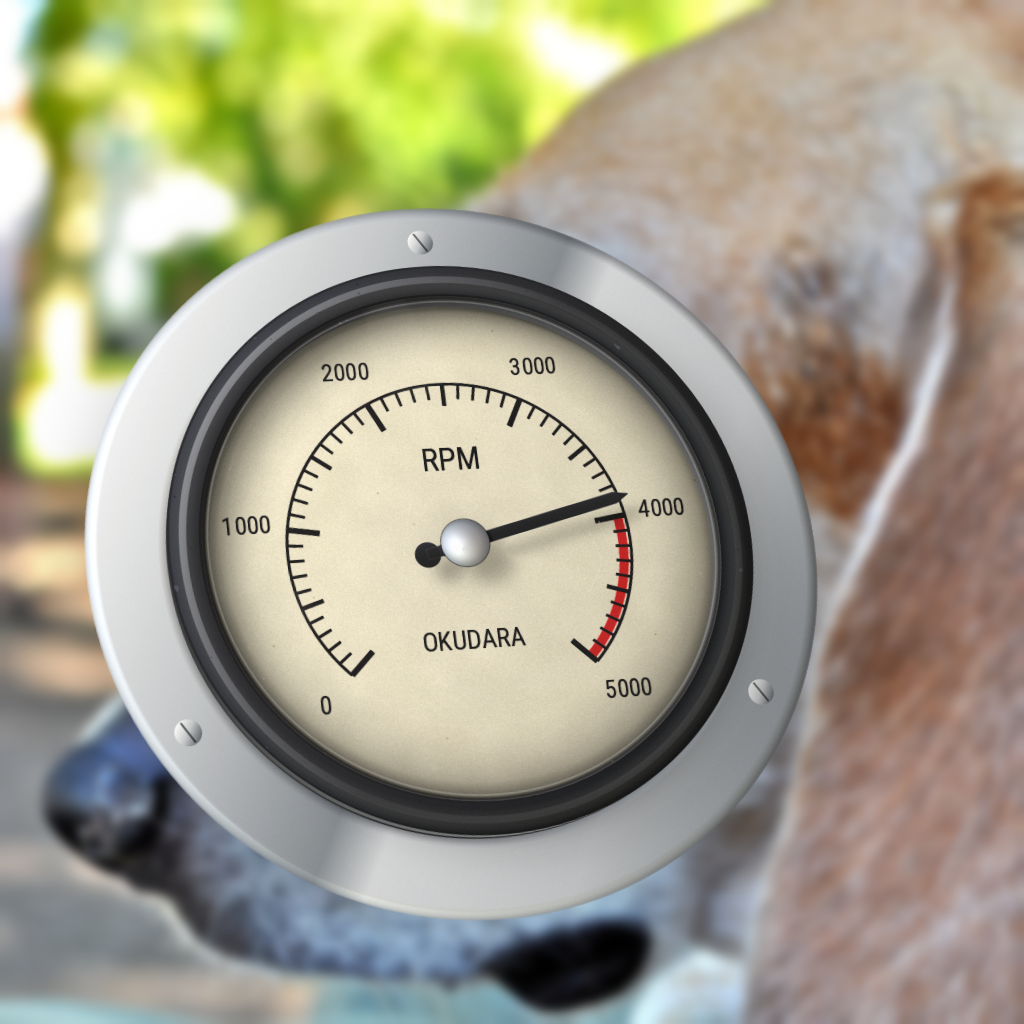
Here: 3900rpm
